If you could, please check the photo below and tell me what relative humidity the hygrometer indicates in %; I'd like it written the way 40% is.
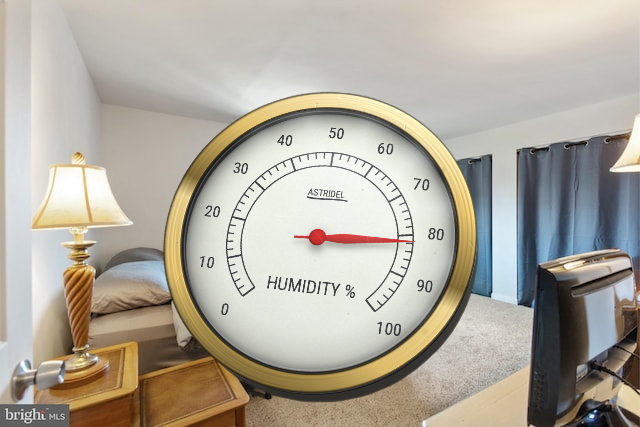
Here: 82%
